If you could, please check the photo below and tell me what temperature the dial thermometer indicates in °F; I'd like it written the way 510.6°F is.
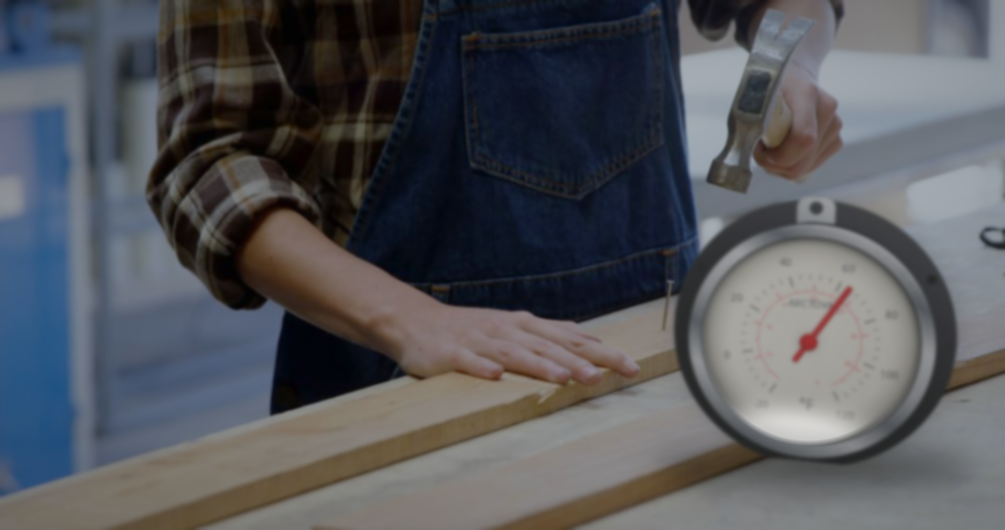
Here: 64°F
